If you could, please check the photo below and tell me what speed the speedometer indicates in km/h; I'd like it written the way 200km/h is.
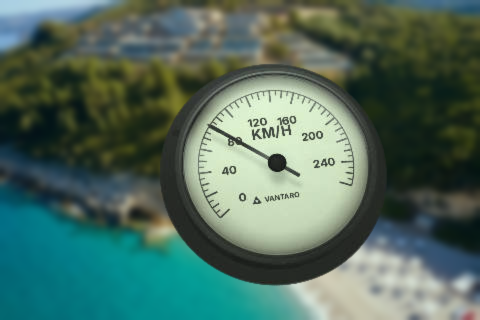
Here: 80km/h
